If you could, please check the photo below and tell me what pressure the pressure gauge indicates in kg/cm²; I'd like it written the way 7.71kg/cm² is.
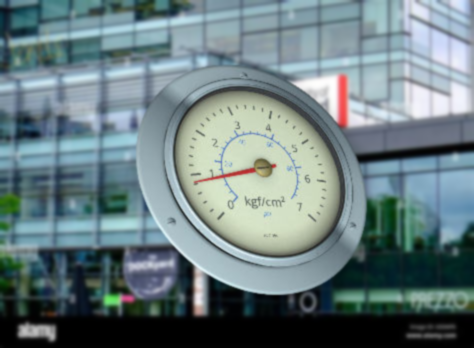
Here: 0.8kg/cm²
